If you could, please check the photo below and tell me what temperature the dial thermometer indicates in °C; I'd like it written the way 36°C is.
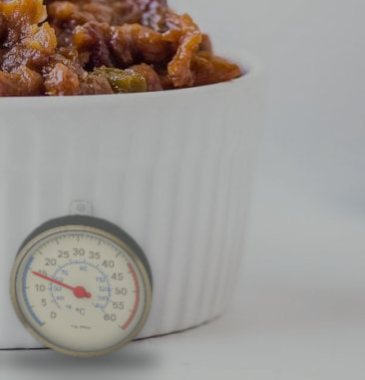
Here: 15°C
